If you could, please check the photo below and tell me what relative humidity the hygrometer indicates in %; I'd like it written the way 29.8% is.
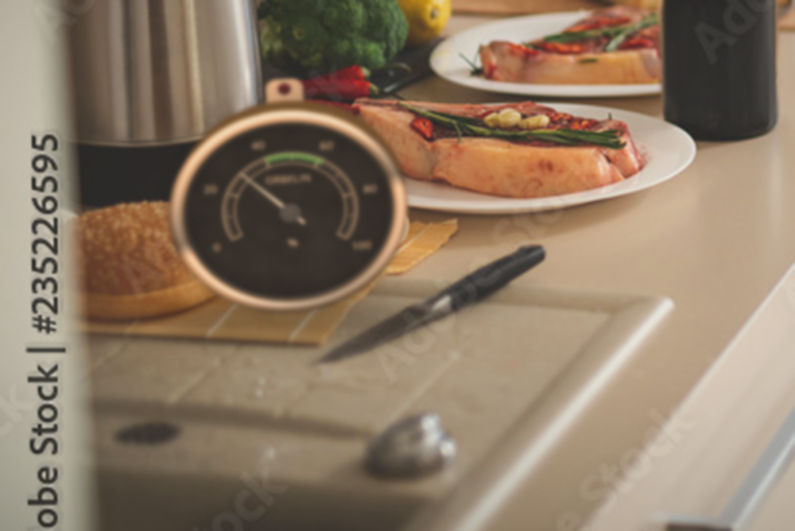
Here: 30%
